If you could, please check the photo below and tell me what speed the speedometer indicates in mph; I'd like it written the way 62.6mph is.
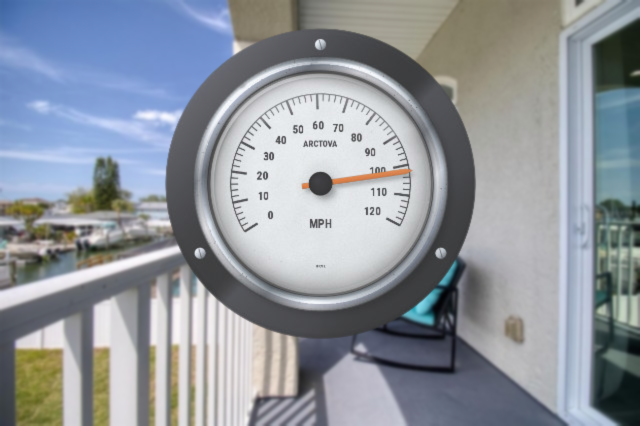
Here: 102mph
